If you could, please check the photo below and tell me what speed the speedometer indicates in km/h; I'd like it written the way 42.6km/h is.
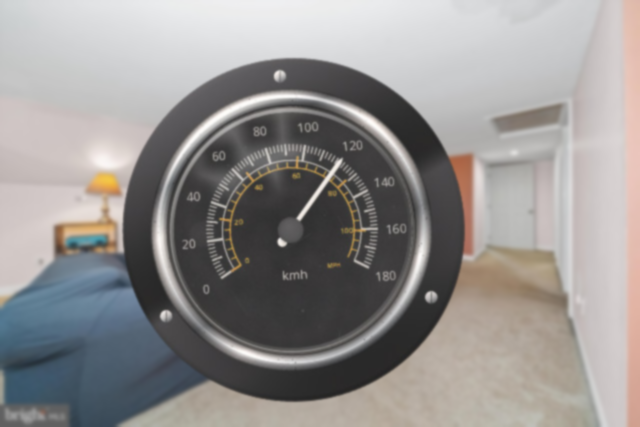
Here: 120km/h
